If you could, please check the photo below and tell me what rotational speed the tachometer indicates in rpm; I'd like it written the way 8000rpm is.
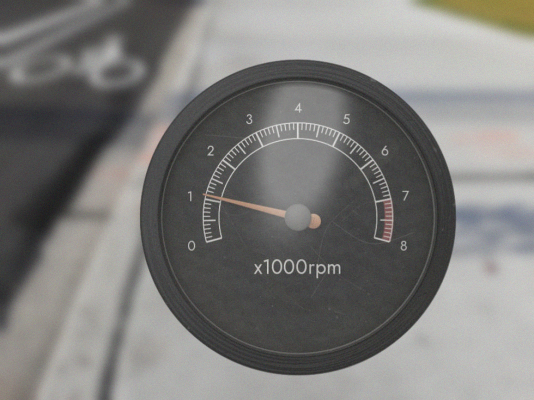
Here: 1100rpm
